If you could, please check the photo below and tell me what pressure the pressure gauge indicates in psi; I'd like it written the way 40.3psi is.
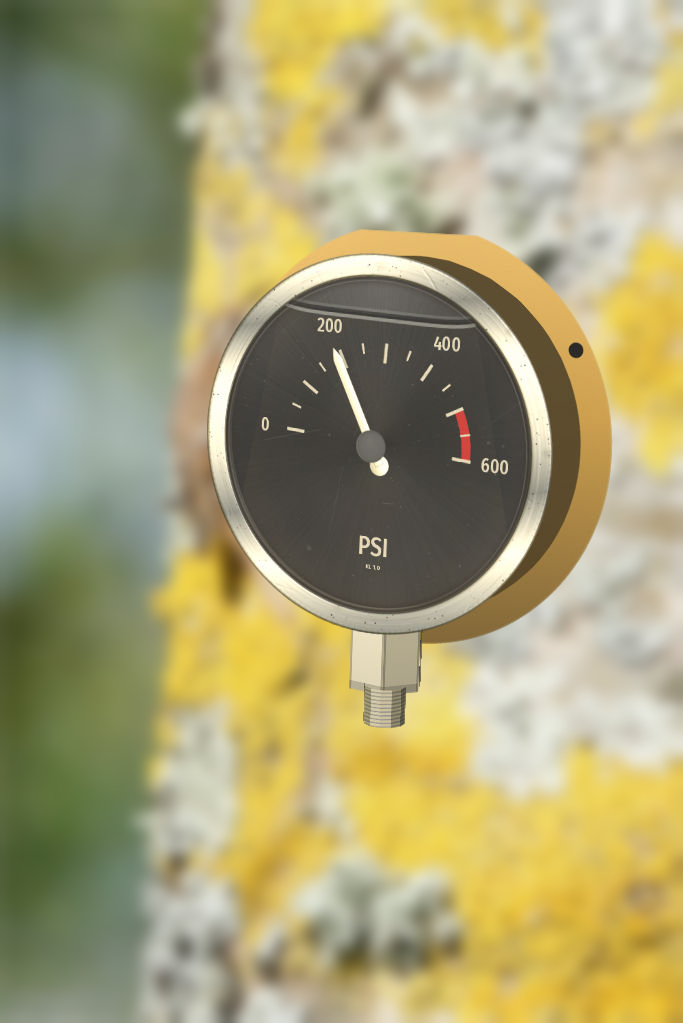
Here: 200psi
